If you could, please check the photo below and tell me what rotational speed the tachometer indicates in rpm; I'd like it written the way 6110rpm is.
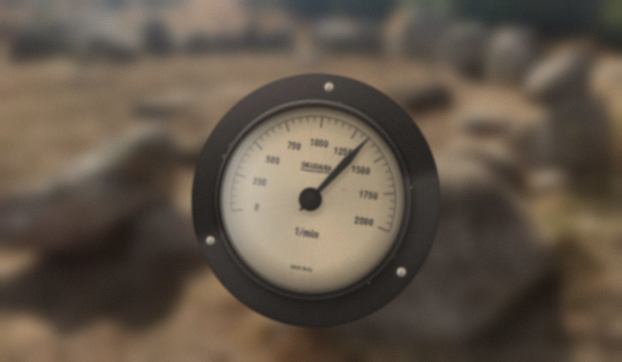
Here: 1350rpm
